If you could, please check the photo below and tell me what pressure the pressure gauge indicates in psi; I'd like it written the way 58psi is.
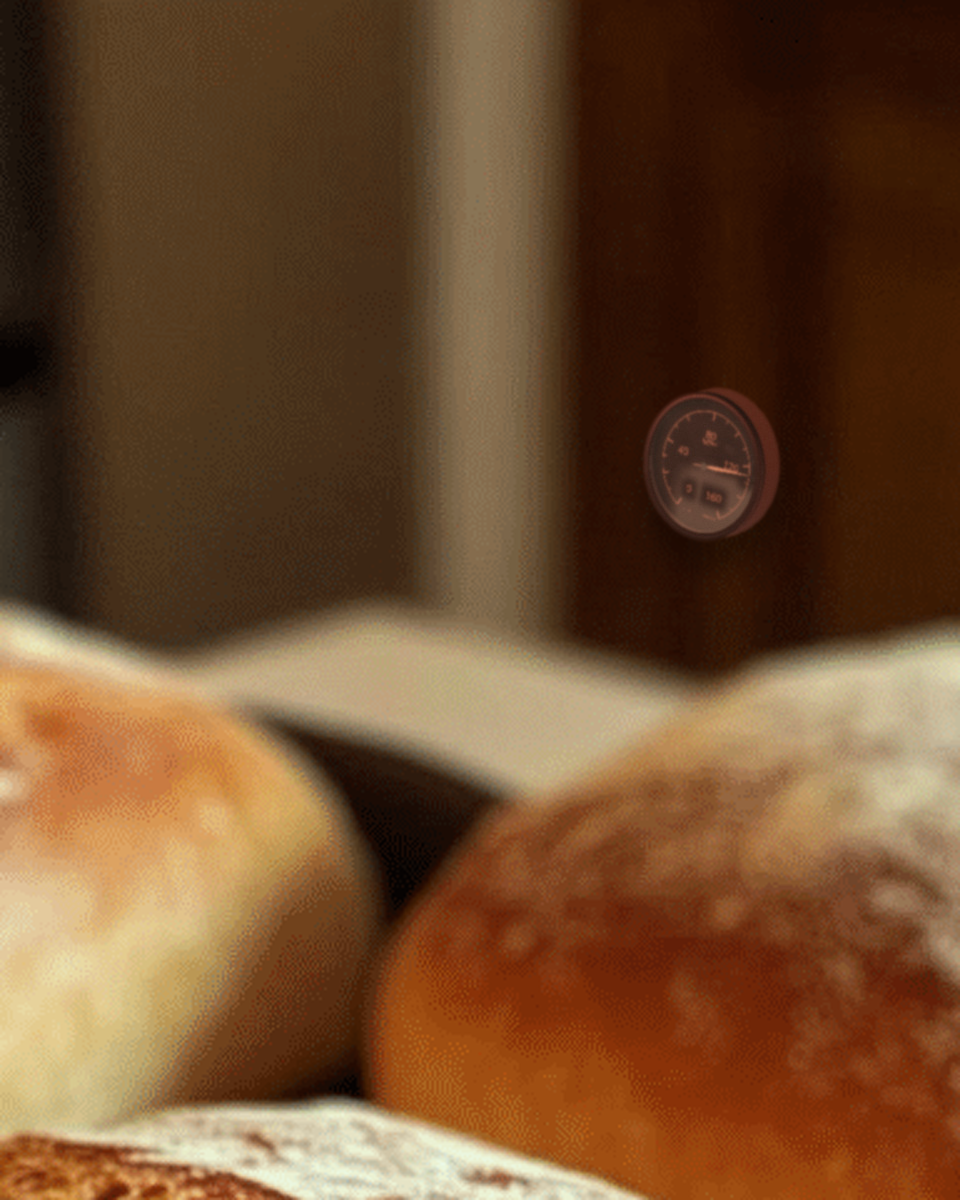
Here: 125psi
